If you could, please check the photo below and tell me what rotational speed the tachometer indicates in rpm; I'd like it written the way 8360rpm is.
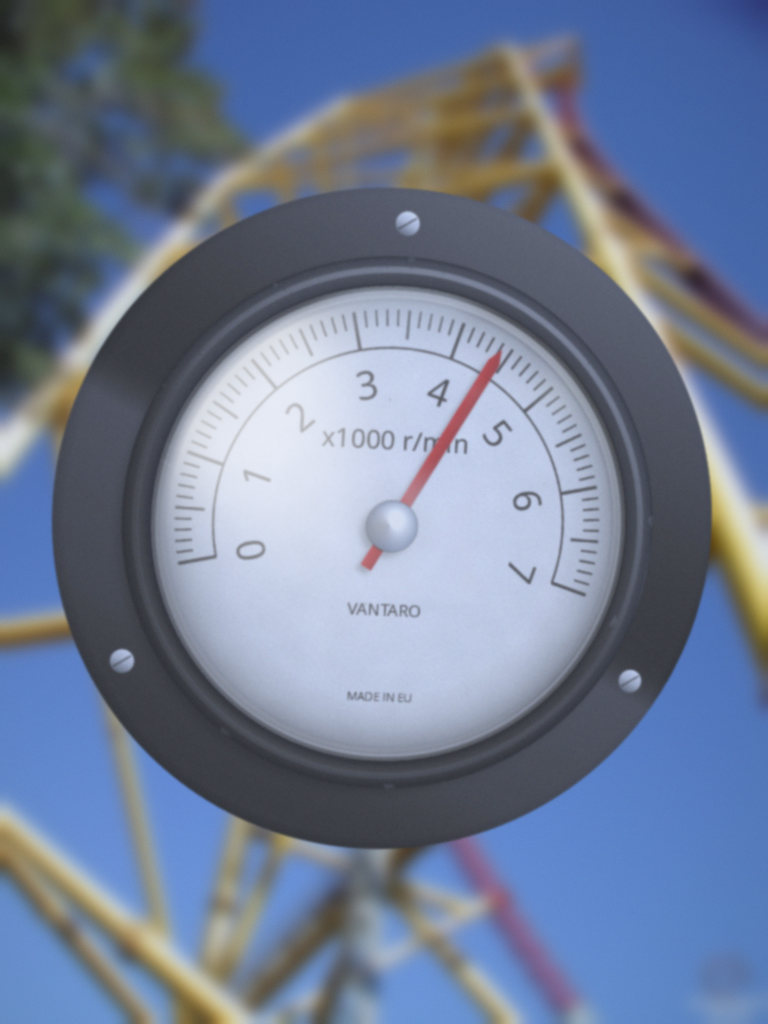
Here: 4400rpm
